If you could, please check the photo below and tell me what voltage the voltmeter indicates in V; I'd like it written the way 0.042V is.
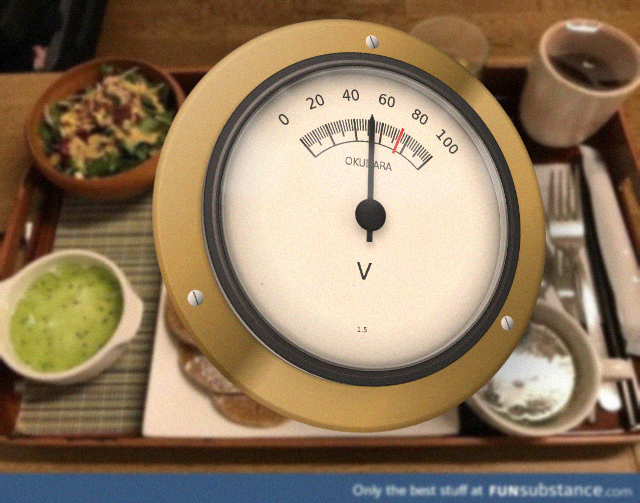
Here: 50V
